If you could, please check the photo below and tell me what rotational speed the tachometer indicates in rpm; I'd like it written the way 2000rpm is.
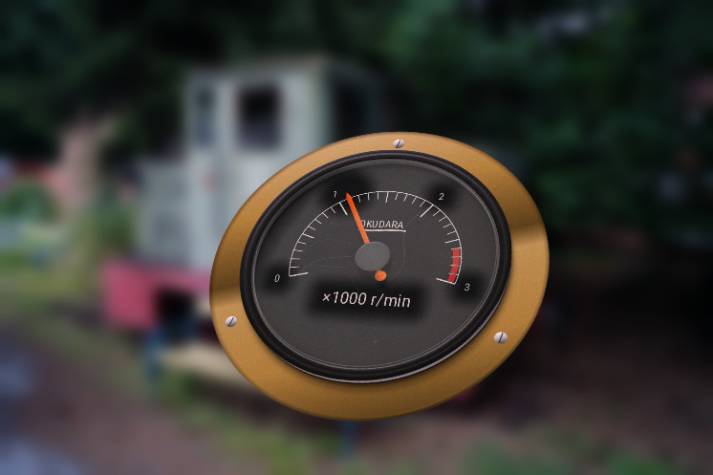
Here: 1100rpm
